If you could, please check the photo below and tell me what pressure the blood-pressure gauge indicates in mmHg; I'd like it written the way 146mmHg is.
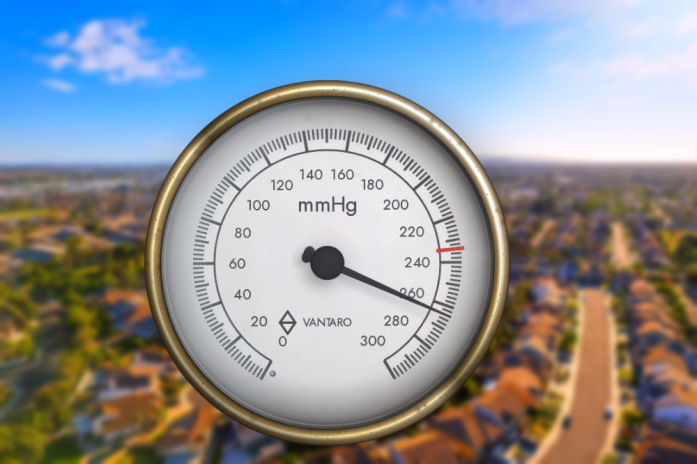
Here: 264mmHg
